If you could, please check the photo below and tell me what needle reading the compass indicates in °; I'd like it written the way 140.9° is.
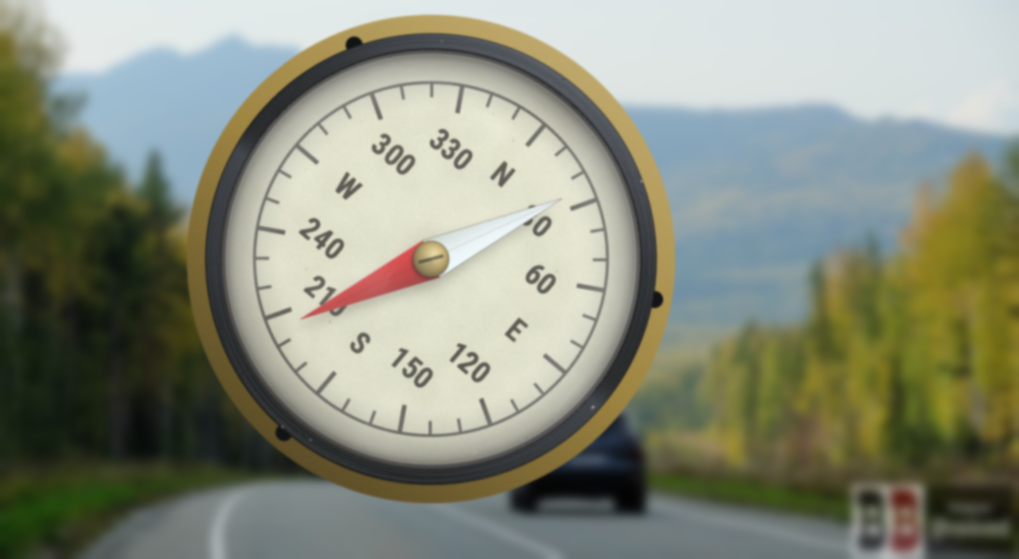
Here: 205°
